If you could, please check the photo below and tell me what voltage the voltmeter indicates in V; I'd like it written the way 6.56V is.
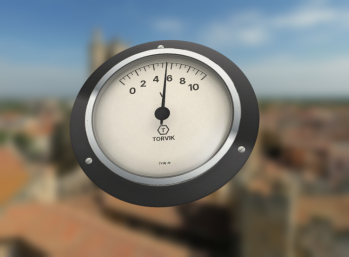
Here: 5.5V
